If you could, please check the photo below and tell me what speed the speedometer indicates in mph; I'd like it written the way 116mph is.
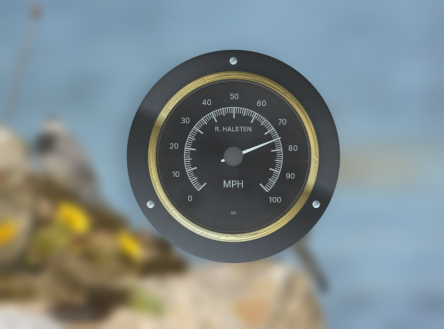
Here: 75mph
